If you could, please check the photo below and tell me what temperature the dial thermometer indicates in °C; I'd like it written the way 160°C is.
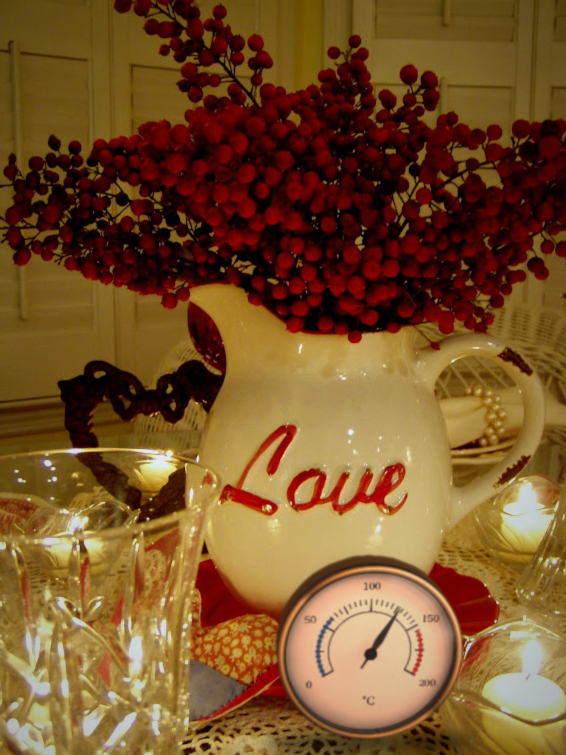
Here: 125°C
